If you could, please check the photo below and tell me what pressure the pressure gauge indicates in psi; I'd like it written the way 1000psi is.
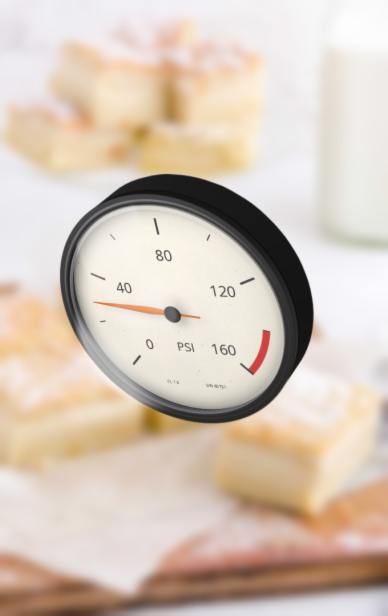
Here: 30psi
